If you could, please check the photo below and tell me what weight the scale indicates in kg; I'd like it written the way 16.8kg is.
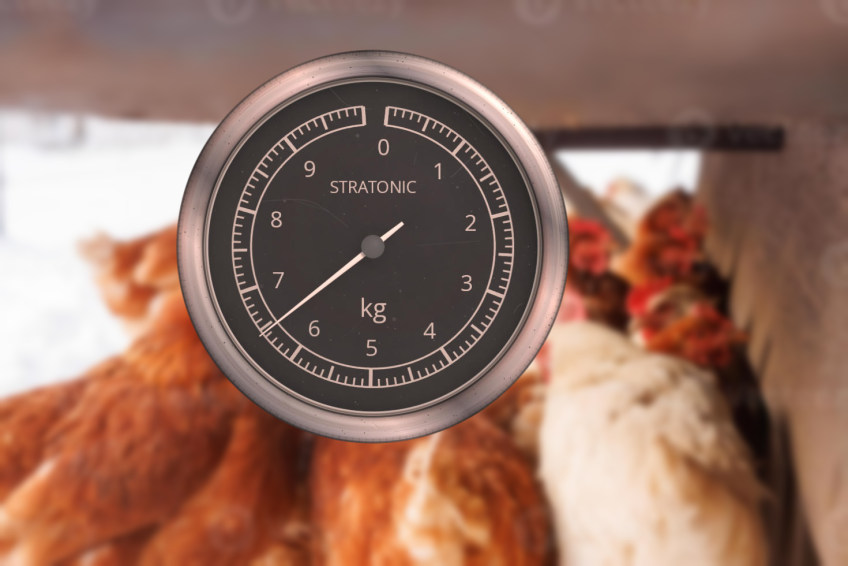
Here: 6.45kg
